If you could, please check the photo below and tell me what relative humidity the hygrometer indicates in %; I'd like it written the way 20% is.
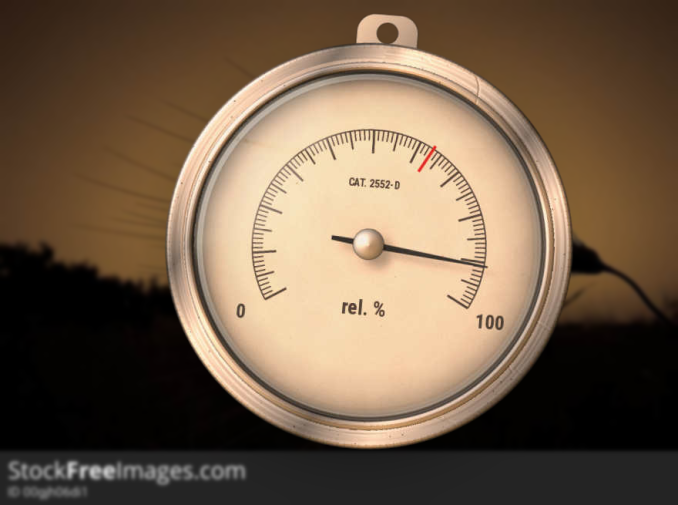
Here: 91%
